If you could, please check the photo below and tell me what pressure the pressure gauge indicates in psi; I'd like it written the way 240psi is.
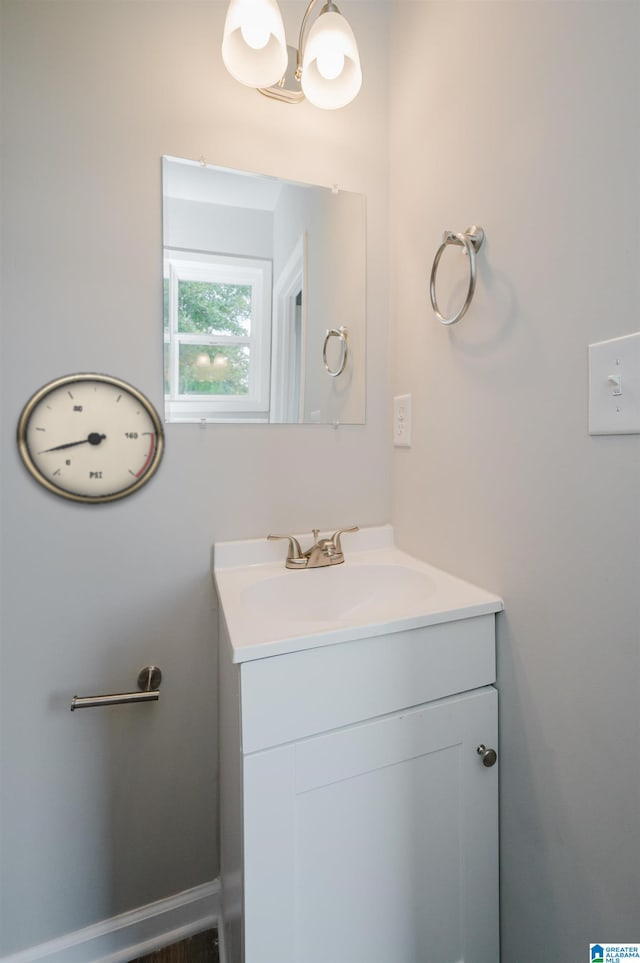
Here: 20psi
